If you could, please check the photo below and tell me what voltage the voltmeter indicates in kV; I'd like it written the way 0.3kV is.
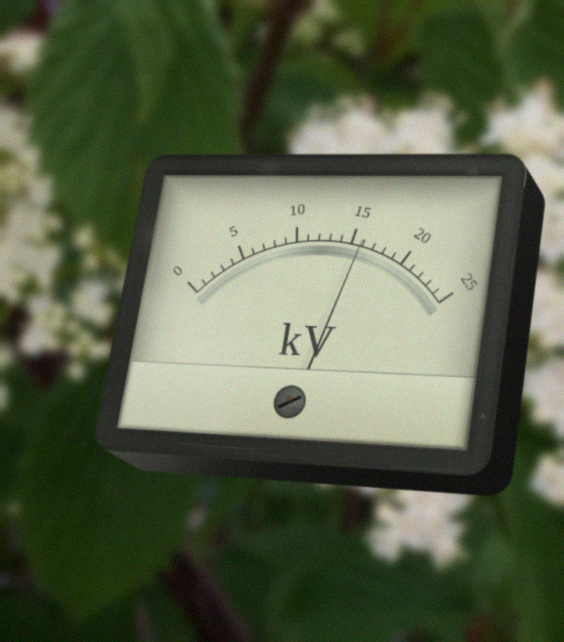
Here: 16kV
